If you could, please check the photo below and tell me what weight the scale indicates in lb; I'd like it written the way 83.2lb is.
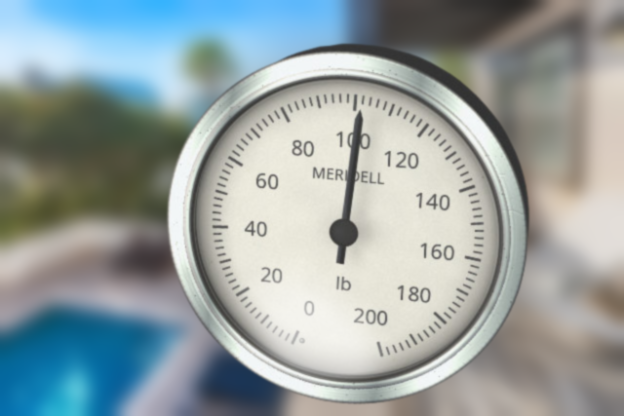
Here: 102lb
